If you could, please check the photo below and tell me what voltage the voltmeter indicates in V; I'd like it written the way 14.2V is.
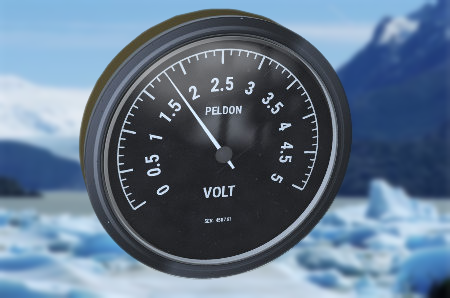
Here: 1.8V
